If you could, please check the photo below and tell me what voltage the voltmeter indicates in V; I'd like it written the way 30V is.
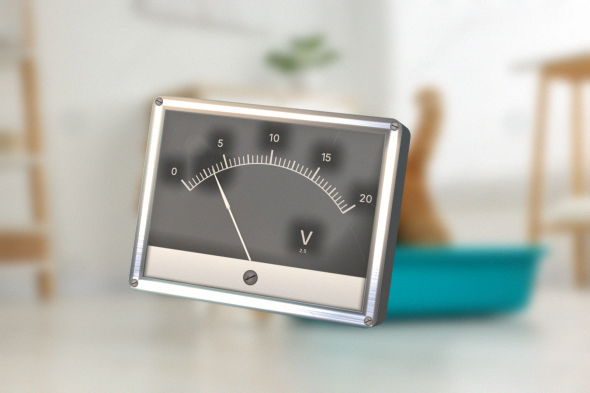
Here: 3.5V
